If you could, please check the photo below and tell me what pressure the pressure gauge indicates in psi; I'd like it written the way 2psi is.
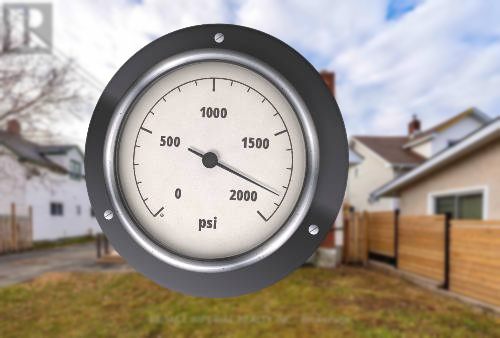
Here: 1850psi
